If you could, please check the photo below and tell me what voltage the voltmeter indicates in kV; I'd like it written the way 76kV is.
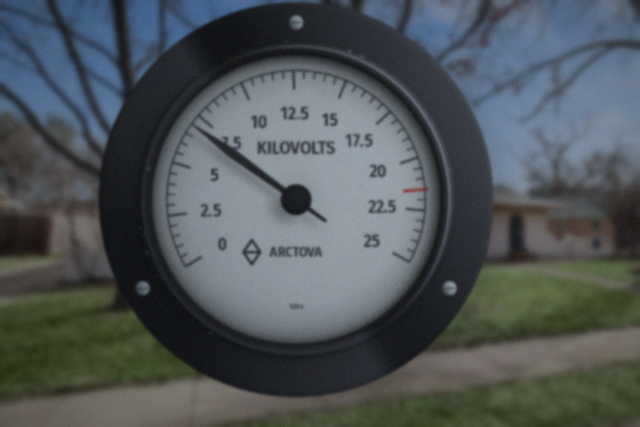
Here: 7kV
